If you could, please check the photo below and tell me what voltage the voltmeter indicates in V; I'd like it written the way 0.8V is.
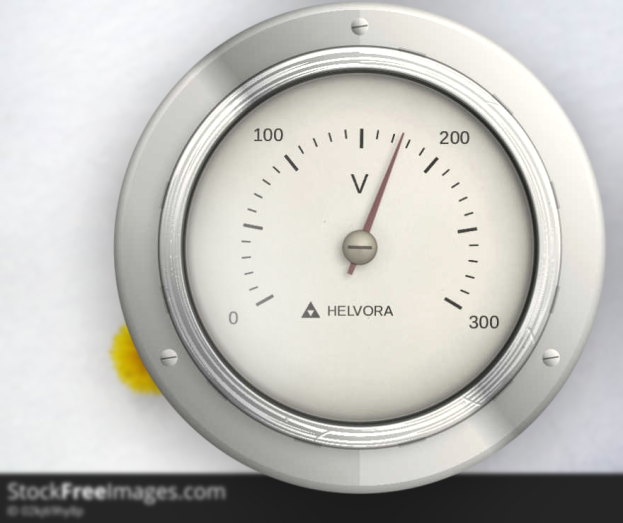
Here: 175V
